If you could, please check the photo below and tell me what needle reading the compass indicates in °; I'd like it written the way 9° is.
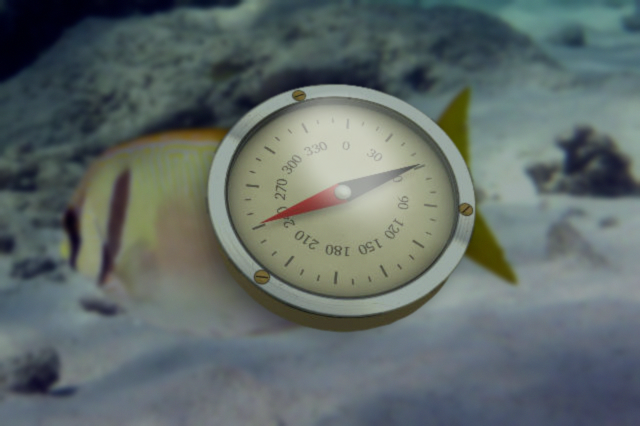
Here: 240°
